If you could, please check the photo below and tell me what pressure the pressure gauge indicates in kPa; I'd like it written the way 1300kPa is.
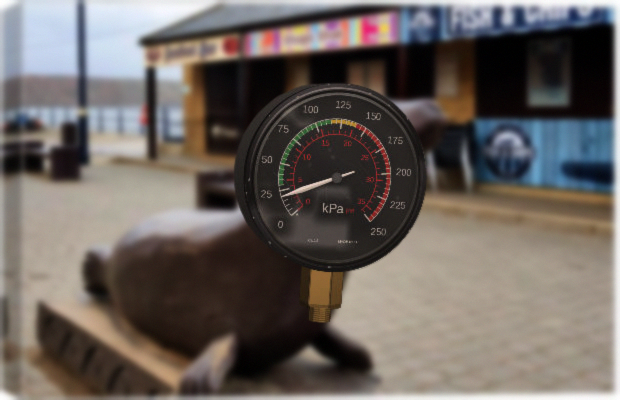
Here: 20kPa
